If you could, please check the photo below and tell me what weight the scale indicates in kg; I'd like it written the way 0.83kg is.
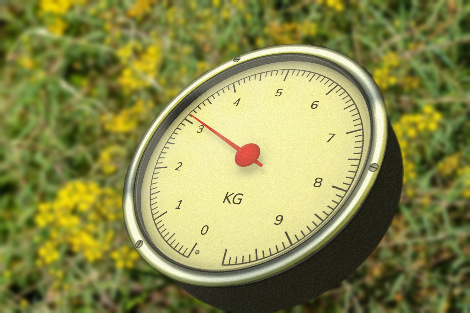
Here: 3.1kg
